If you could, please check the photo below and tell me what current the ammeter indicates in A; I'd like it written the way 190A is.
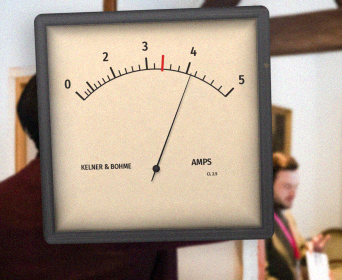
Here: 4.1A
